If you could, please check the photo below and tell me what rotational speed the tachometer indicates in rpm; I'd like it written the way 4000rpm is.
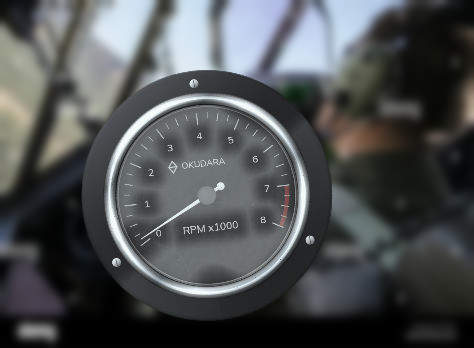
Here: 125rpm
